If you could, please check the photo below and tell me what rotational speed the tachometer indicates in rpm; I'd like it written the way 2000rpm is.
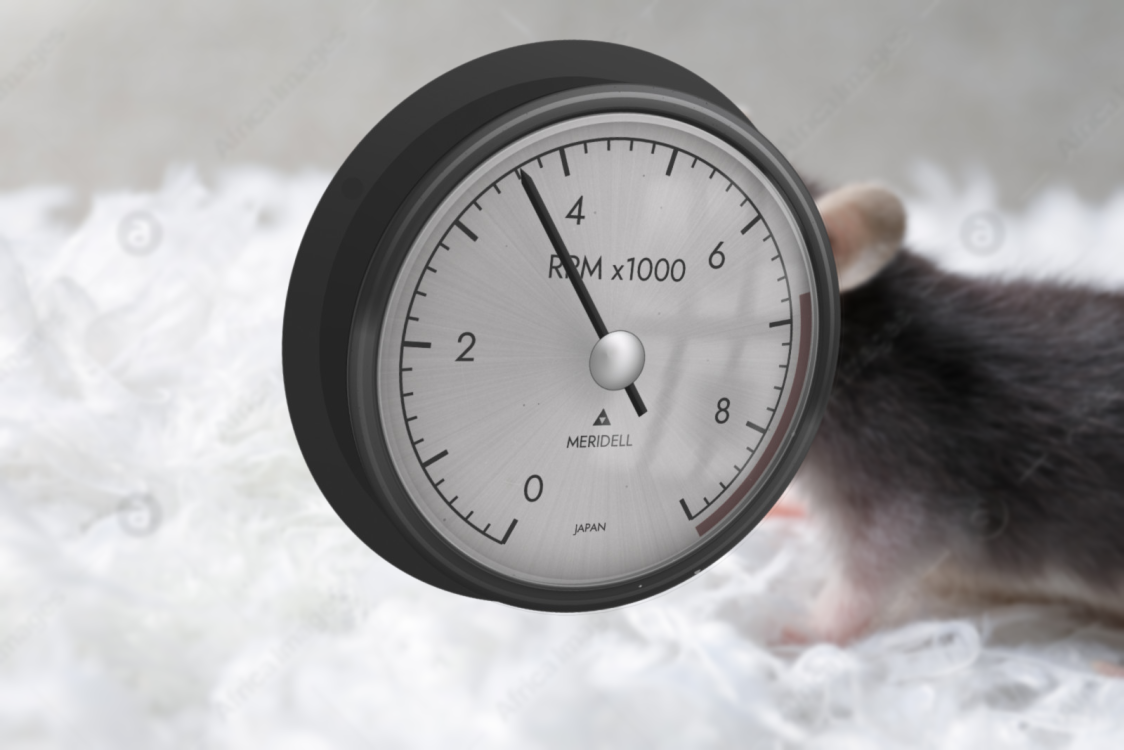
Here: 3600rpm
